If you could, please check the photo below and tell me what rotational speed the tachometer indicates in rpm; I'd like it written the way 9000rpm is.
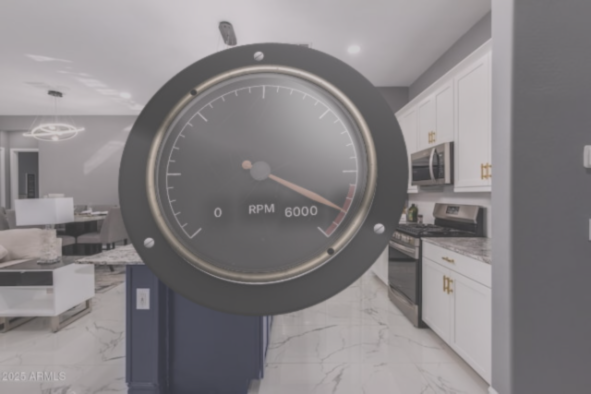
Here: 5600rpm
